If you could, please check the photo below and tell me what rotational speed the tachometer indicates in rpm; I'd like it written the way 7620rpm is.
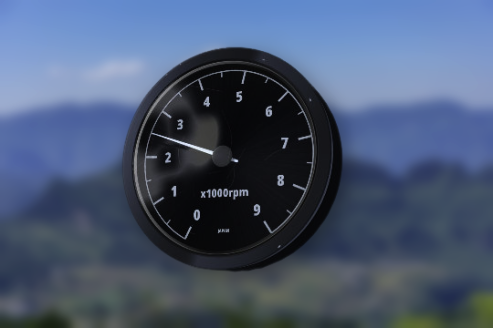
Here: 2500rpm
